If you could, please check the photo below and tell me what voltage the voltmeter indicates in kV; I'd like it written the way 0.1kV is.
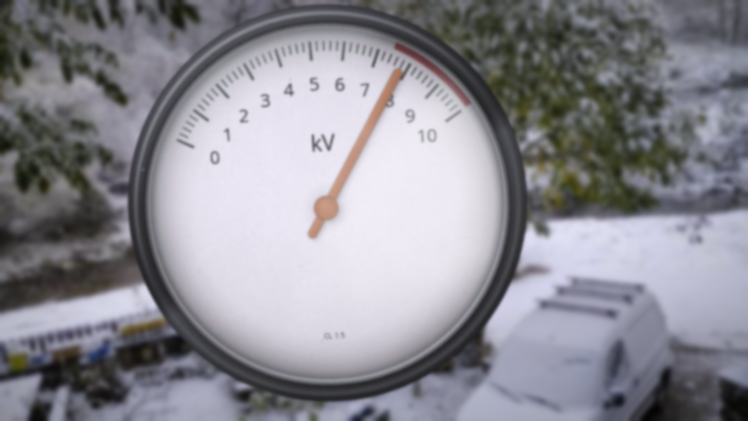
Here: 7.8kV
